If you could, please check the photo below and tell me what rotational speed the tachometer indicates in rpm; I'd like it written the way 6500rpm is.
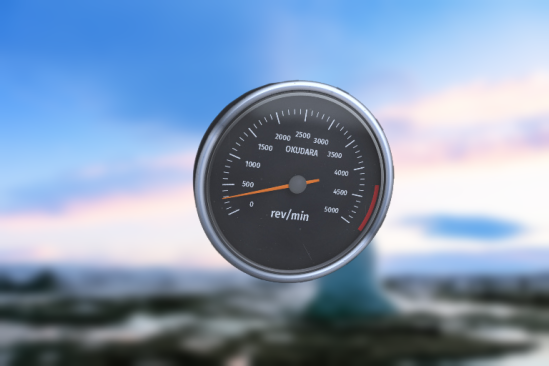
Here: 300rpm
